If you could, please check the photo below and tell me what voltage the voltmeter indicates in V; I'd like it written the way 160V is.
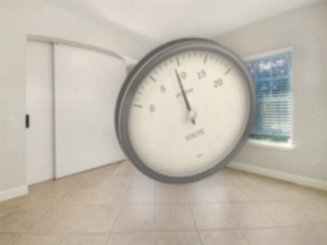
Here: 9V
